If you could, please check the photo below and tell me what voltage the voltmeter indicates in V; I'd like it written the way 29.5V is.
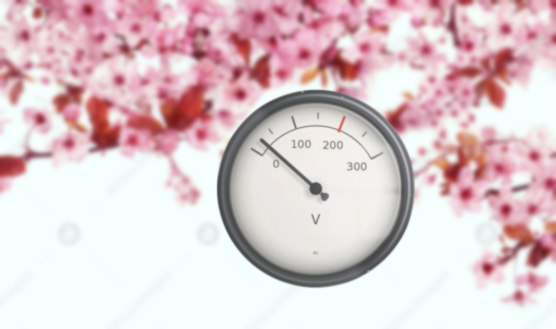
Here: 25V
